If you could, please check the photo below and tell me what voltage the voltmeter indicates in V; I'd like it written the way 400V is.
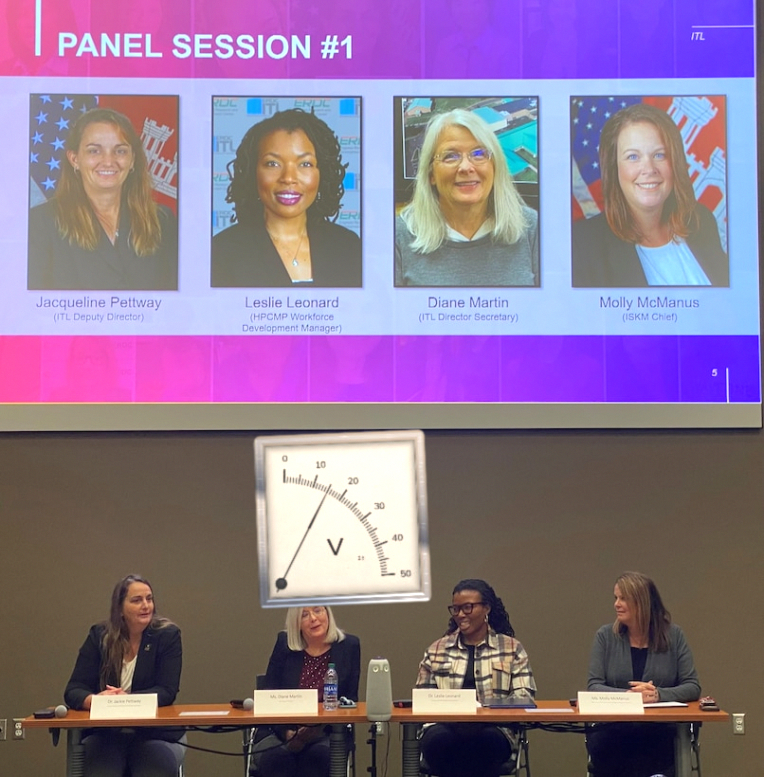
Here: 15V
